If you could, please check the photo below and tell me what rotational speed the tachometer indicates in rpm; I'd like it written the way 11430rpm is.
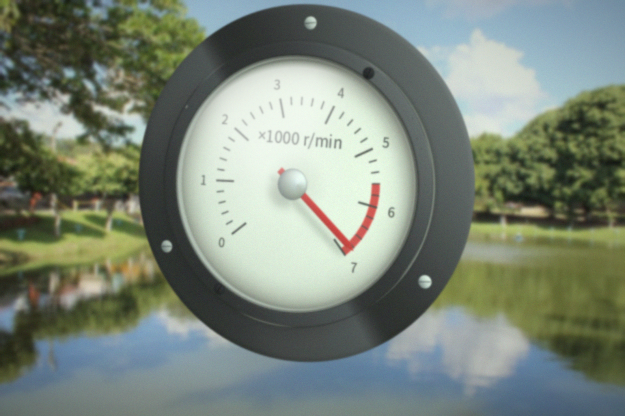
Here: 6800rpm
